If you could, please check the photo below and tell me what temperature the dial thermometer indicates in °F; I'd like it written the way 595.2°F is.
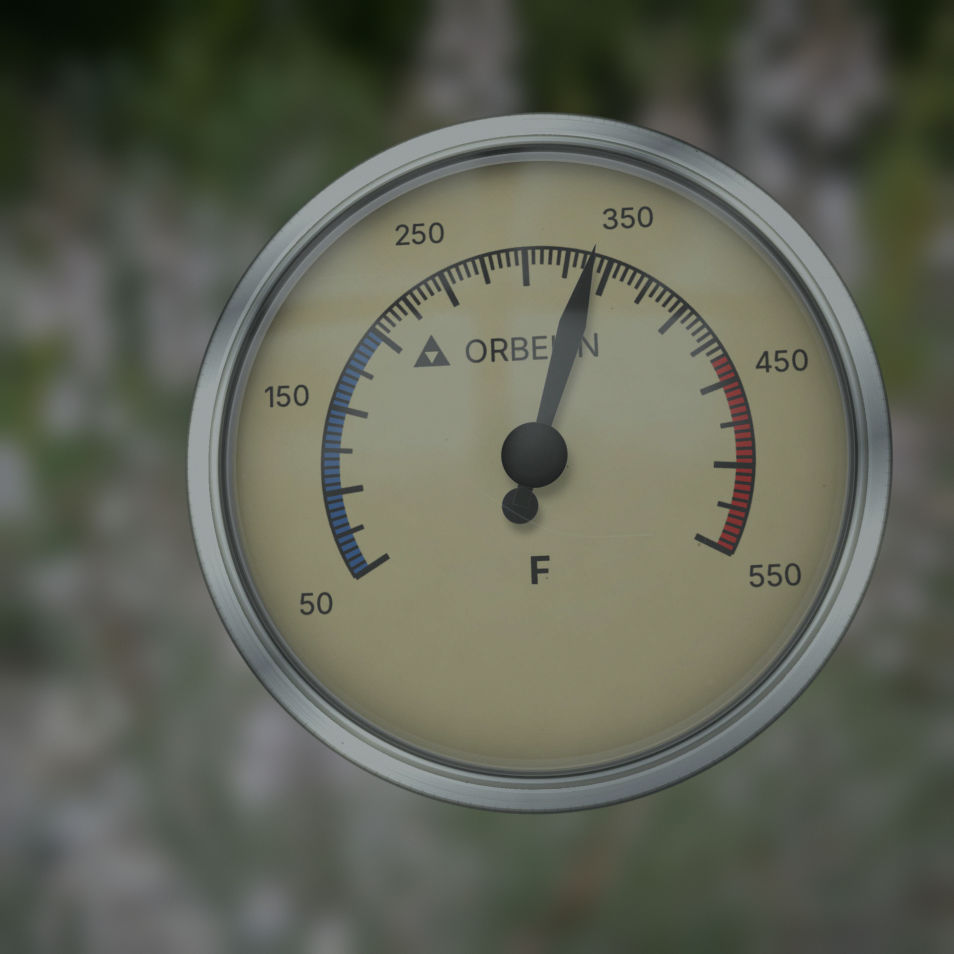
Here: 340°F
